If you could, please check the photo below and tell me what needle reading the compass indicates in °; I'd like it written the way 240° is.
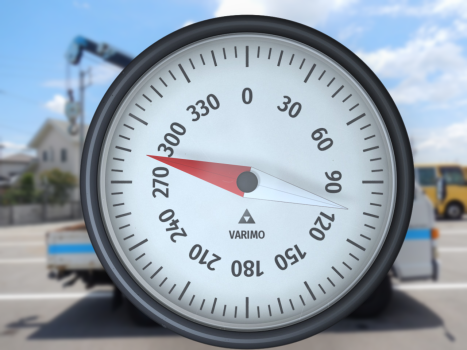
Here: 285°
